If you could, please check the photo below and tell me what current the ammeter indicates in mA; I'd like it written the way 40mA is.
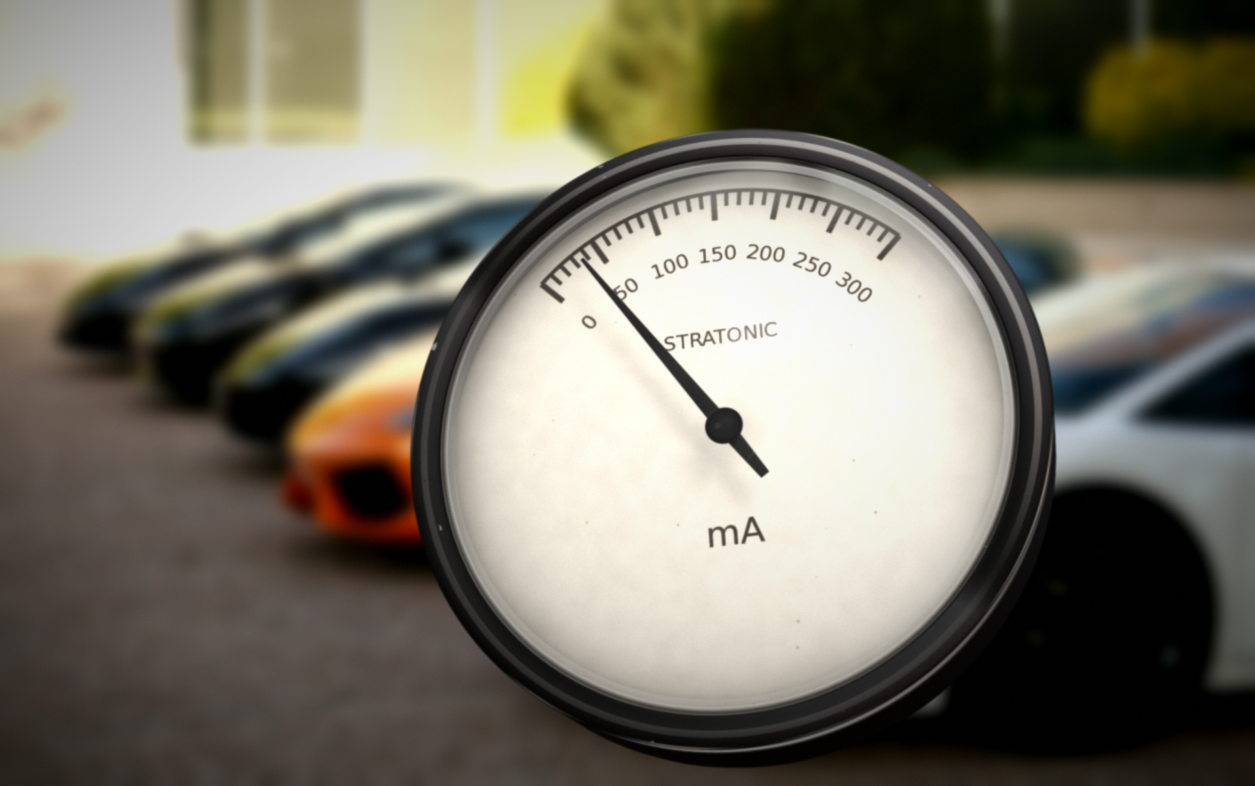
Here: 35mA
